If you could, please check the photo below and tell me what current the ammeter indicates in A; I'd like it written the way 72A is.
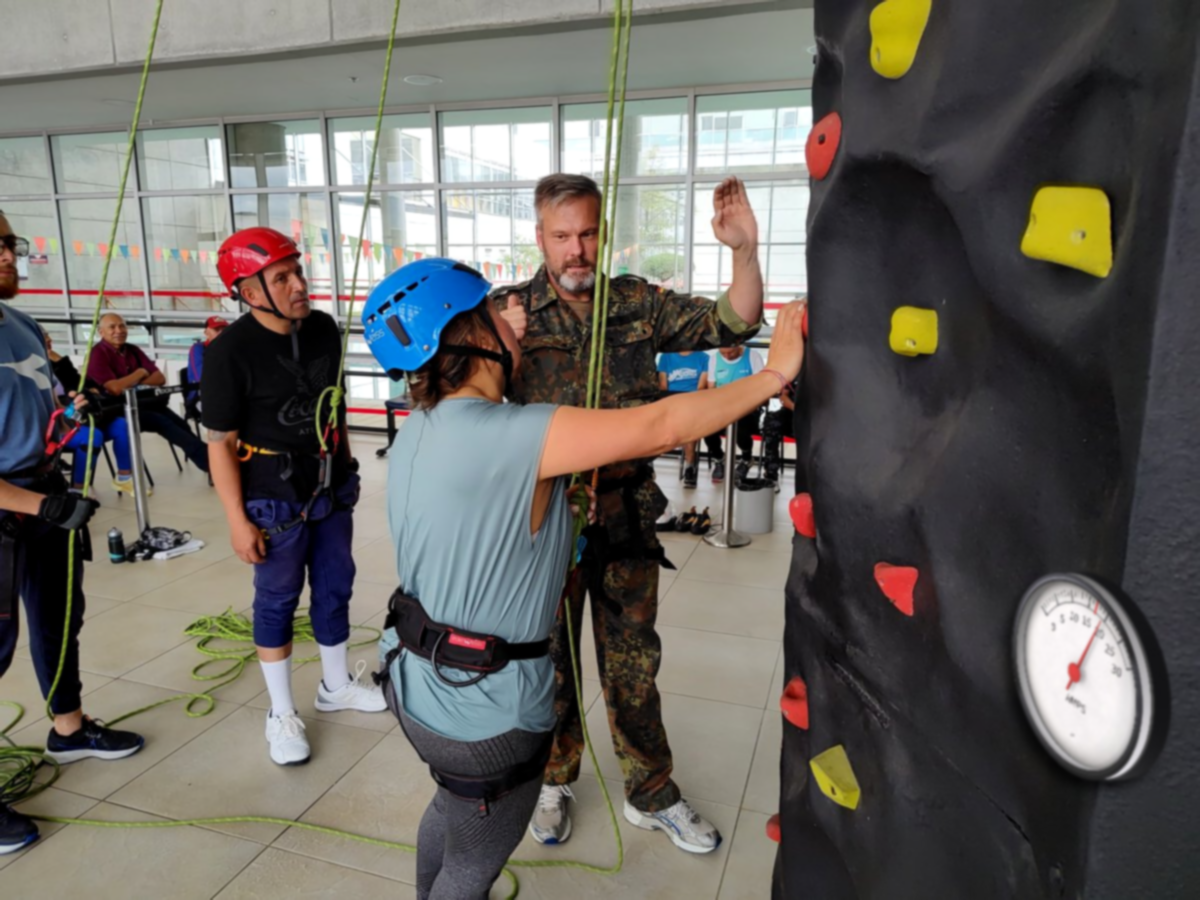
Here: 20A
